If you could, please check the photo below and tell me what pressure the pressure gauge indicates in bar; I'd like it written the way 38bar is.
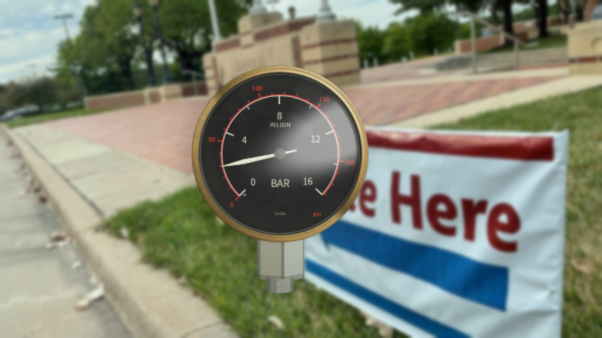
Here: 2bar
